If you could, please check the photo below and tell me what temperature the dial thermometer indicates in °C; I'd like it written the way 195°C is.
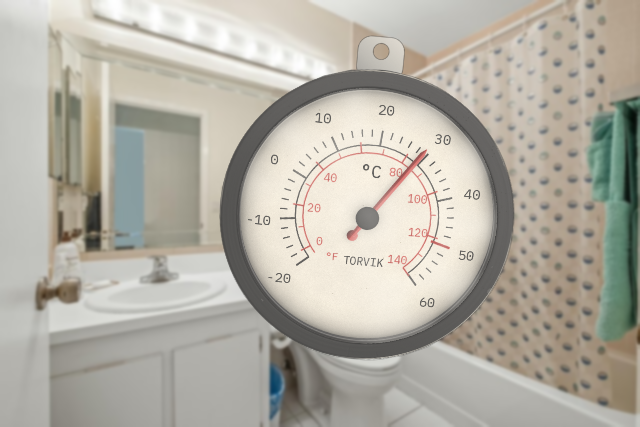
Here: 29°C
